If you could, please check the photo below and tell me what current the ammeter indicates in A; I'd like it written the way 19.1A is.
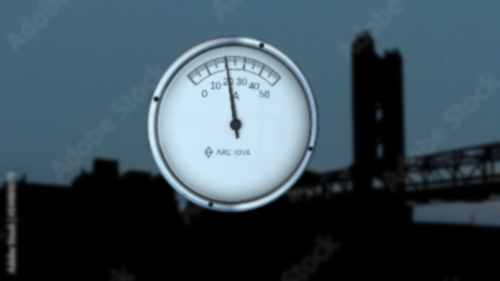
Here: 20A
